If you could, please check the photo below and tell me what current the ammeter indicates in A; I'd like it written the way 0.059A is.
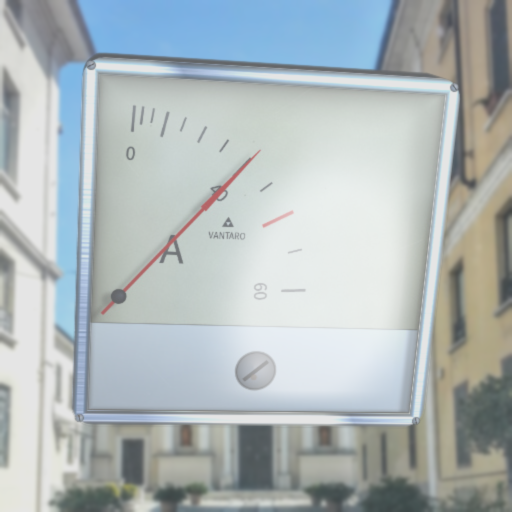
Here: 40A
